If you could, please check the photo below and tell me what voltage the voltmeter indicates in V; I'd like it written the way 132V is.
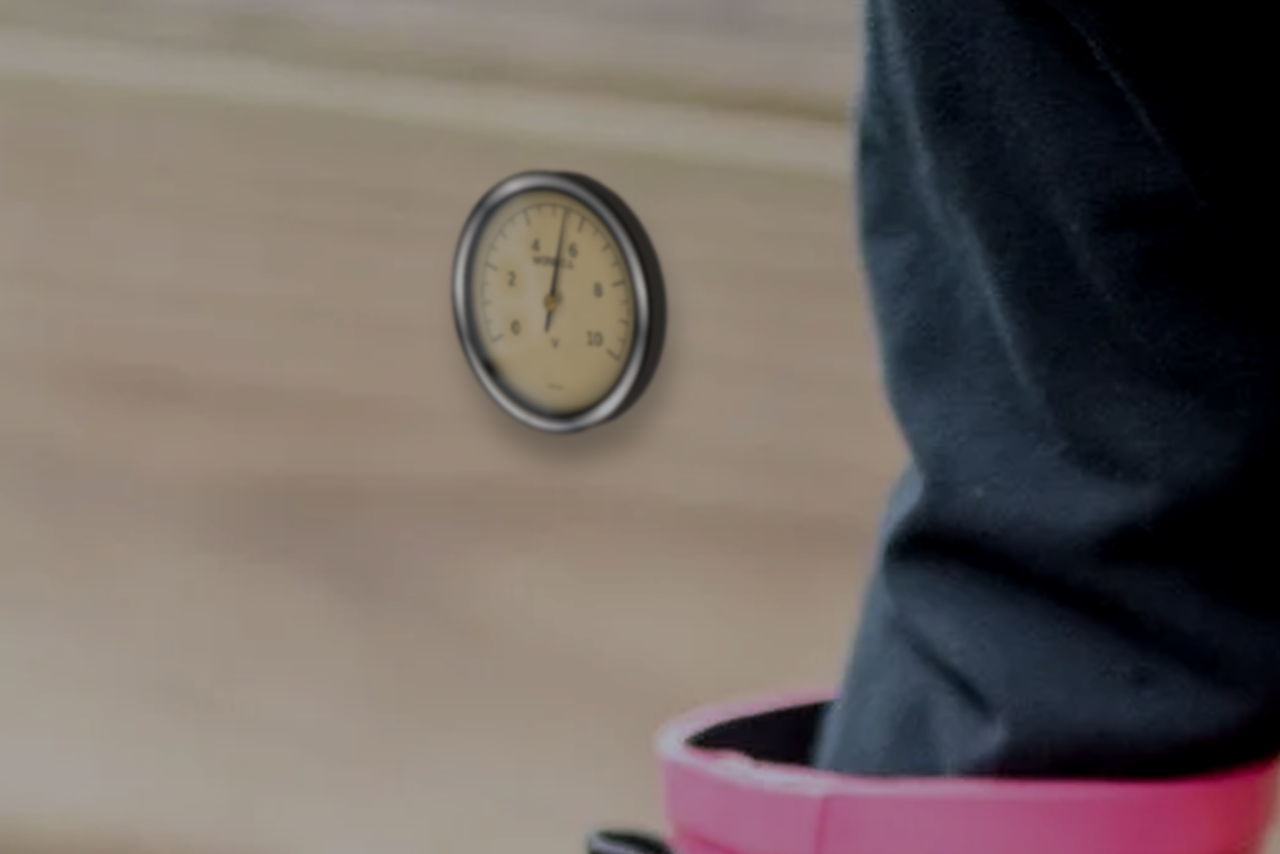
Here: 5.5V
